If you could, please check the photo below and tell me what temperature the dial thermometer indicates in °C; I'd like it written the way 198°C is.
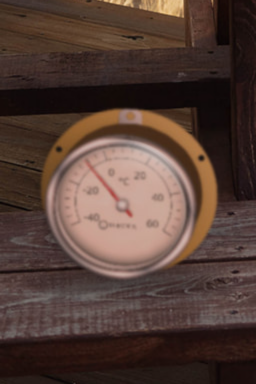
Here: -8°C
